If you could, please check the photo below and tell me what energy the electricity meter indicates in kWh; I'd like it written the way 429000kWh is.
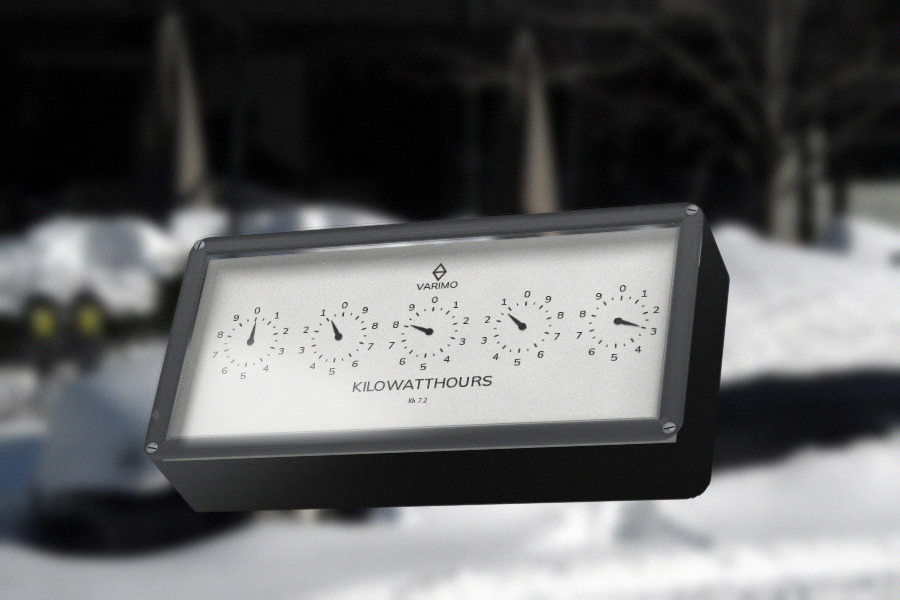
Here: 813kWh
